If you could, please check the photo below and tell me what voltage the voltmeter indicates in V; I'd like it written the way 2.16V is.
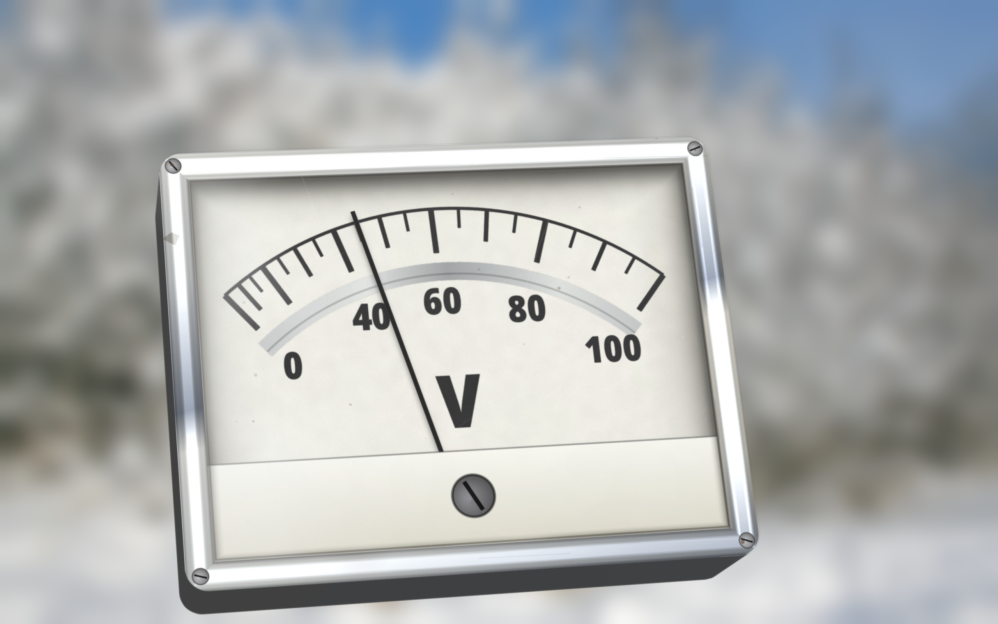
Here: 45V
